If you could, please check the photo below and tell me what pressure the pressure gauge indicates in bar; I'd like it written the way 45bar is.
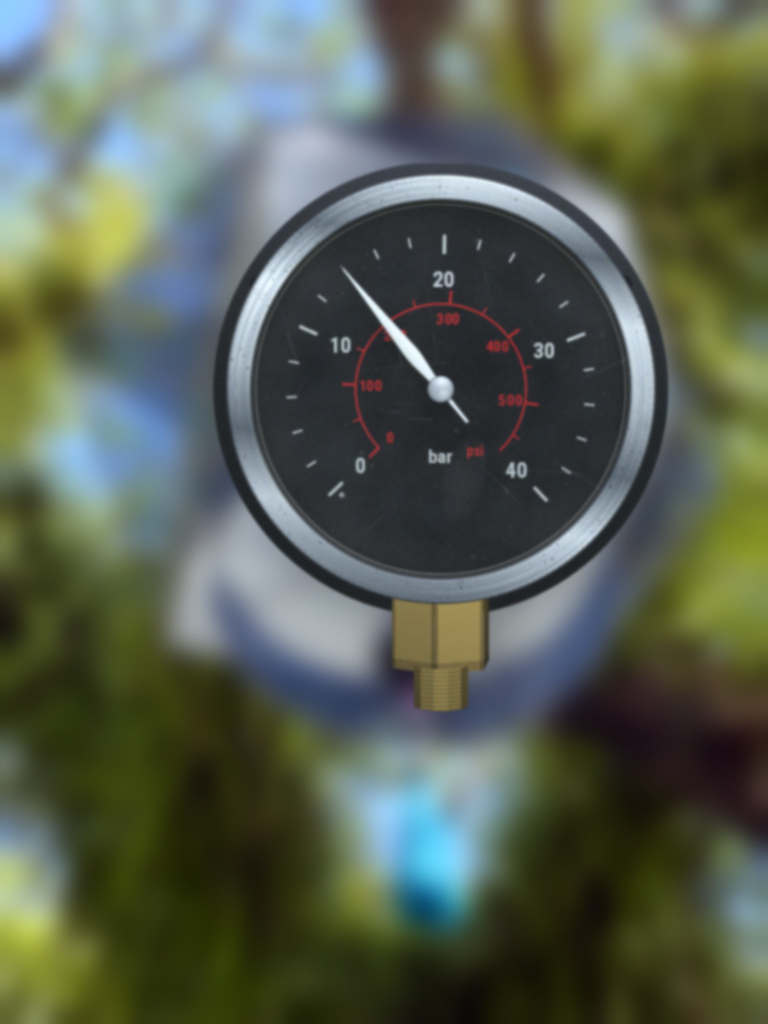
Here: 14bar
